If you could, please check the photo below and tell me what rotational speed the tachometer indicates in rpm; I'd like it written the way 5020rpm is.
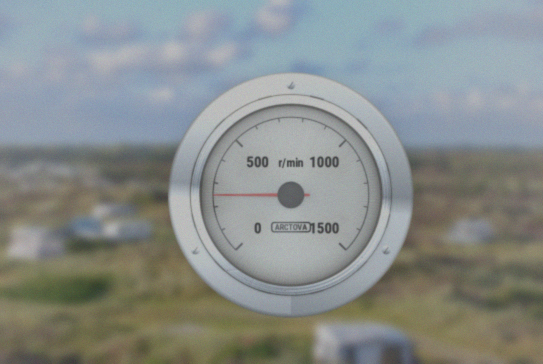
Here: 250rpm
